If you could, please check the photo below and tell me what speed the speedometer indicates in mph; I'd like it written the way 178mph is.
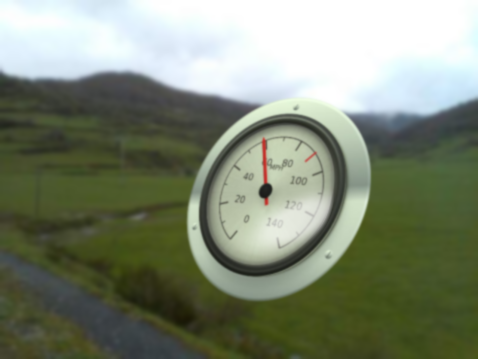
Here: 60mph
